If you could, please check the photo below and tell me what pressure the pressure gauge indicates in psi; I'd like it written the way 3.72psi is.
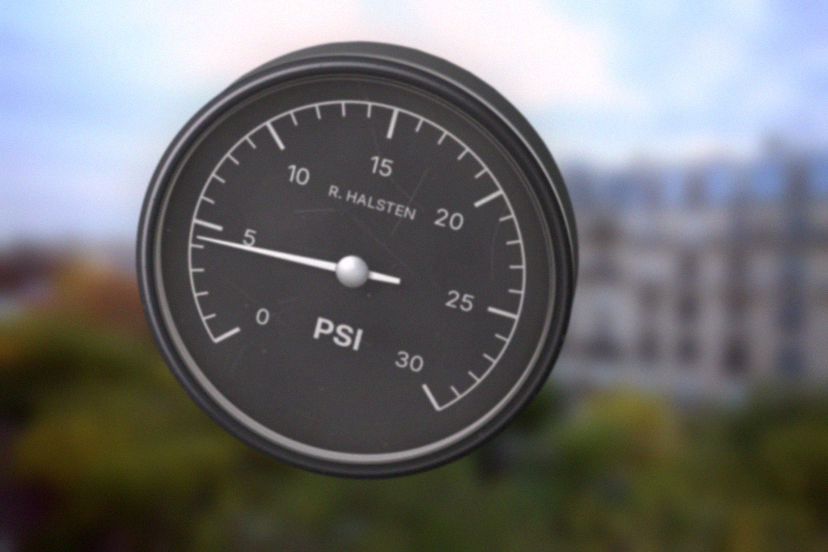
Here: 4.5psi
